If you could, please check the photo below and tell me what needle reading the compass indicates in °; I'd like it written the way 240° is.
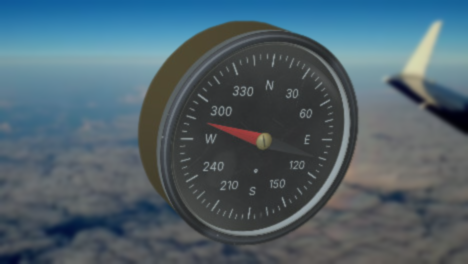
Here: 285°
